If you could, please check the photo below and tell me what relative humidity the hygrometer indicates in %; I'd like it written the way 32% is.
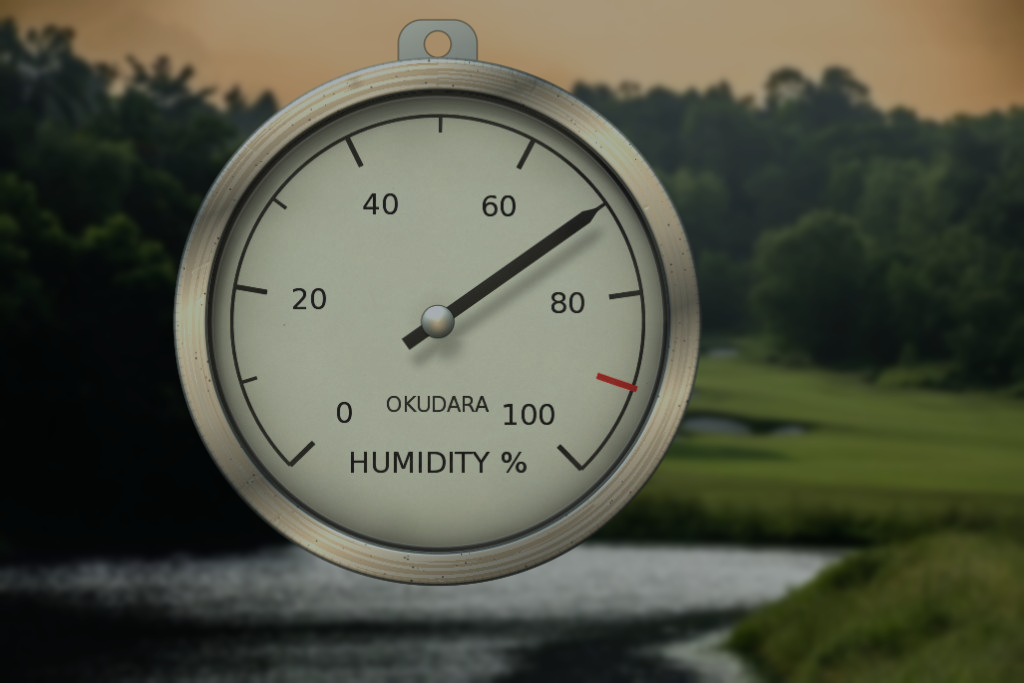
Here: 70%
